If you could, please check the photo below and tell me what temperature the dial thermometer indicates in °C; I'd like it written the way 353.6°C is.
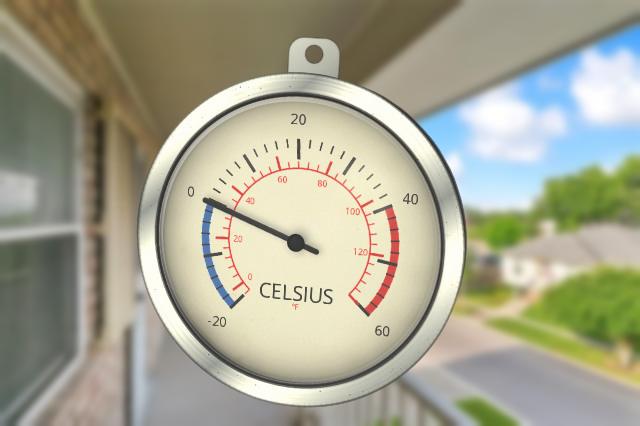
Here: 0°C
